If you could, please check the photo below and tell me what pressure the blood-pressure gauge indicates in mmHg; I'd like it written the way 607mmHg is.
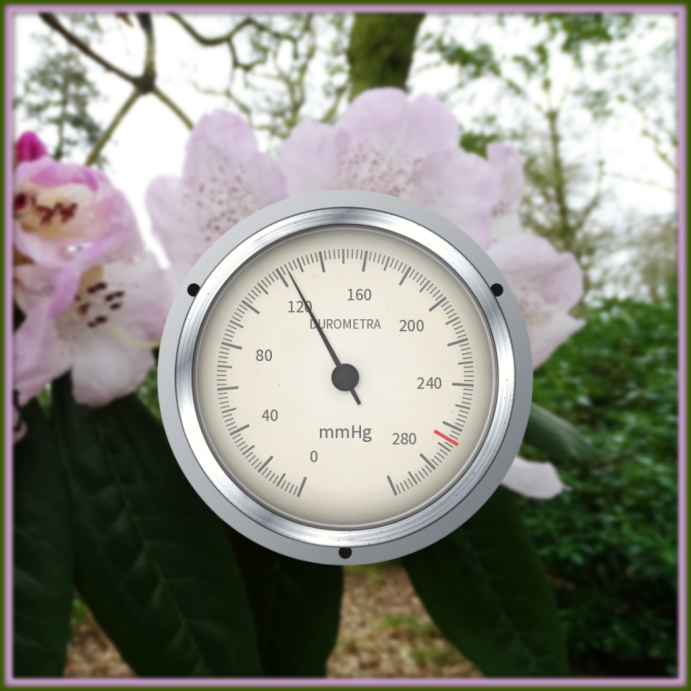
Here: 124mmHg
